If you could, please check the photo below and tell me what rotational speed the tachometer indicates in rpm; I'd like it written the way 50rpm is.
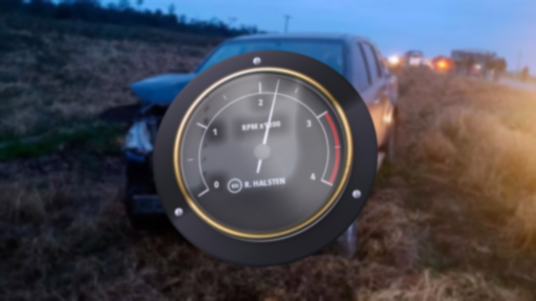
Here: 2250rpm
